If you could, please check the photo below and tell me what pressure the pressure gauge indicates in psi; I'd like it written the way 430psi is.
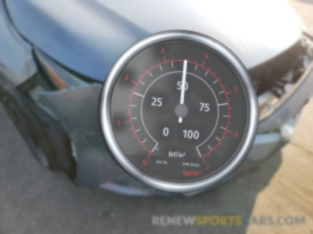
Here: 50psi
